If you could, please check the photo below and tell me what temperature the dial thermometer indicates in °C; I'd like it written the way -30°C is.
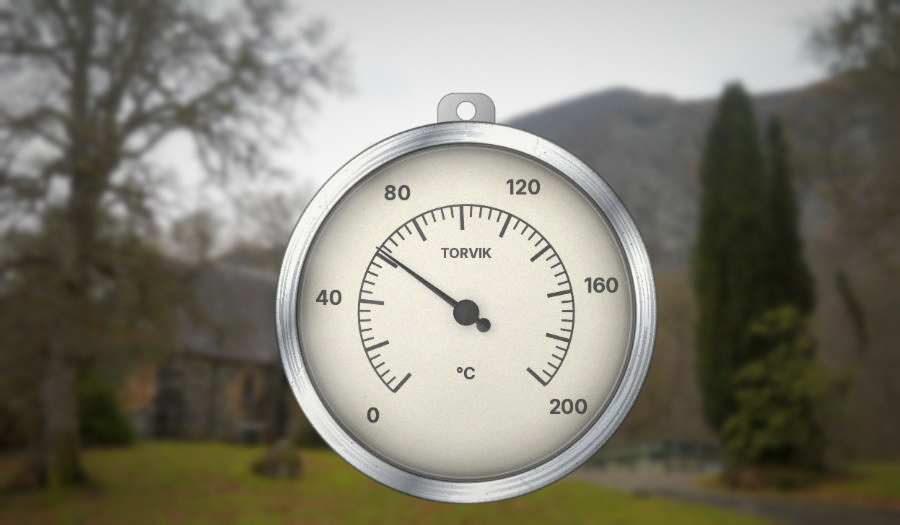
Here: 62°C
